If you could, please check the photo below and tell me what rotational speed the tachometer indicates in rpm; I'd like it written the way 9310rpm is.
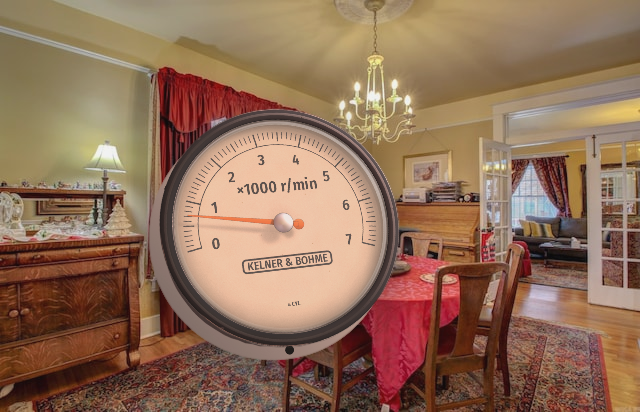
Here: 700rpm
